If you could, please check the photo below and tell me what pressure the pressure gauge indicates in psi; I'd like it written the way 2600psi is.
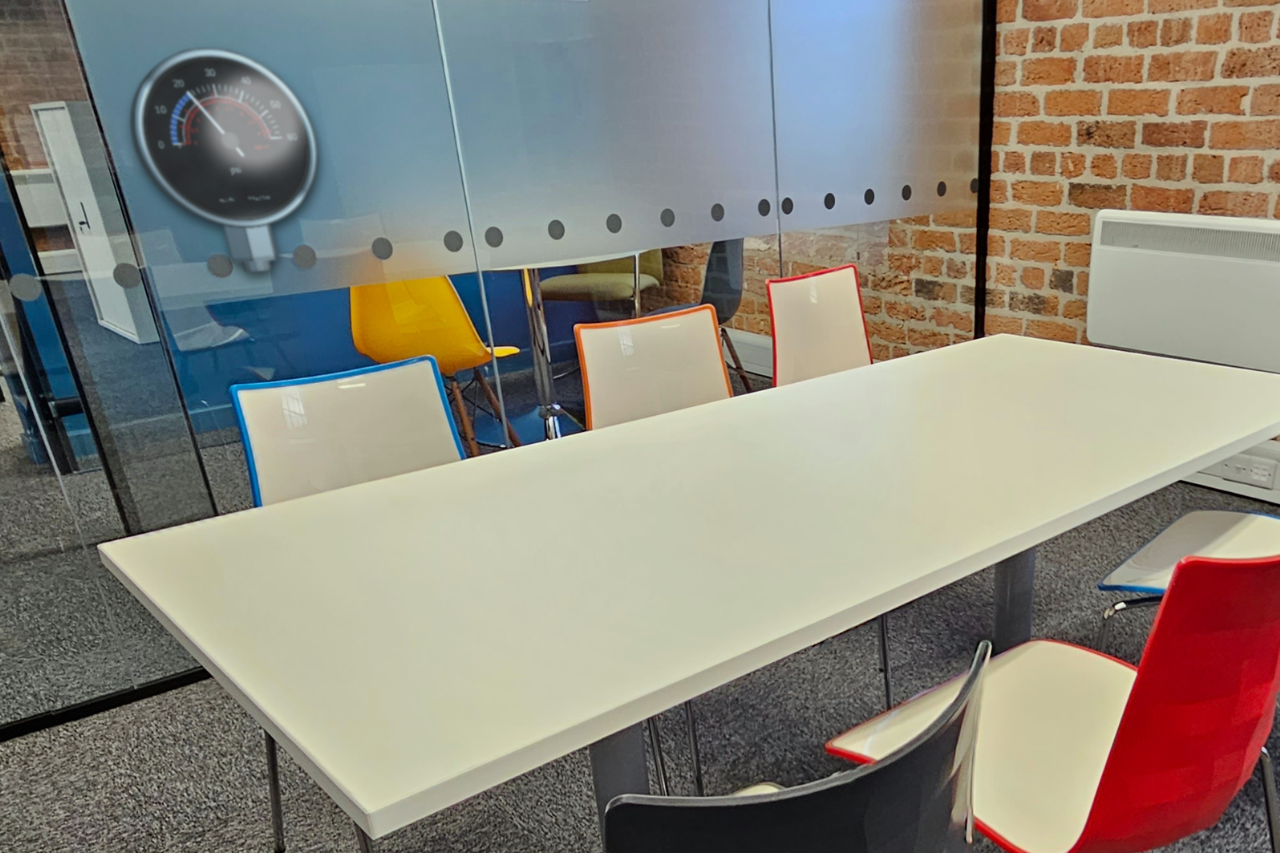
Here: 20psi
